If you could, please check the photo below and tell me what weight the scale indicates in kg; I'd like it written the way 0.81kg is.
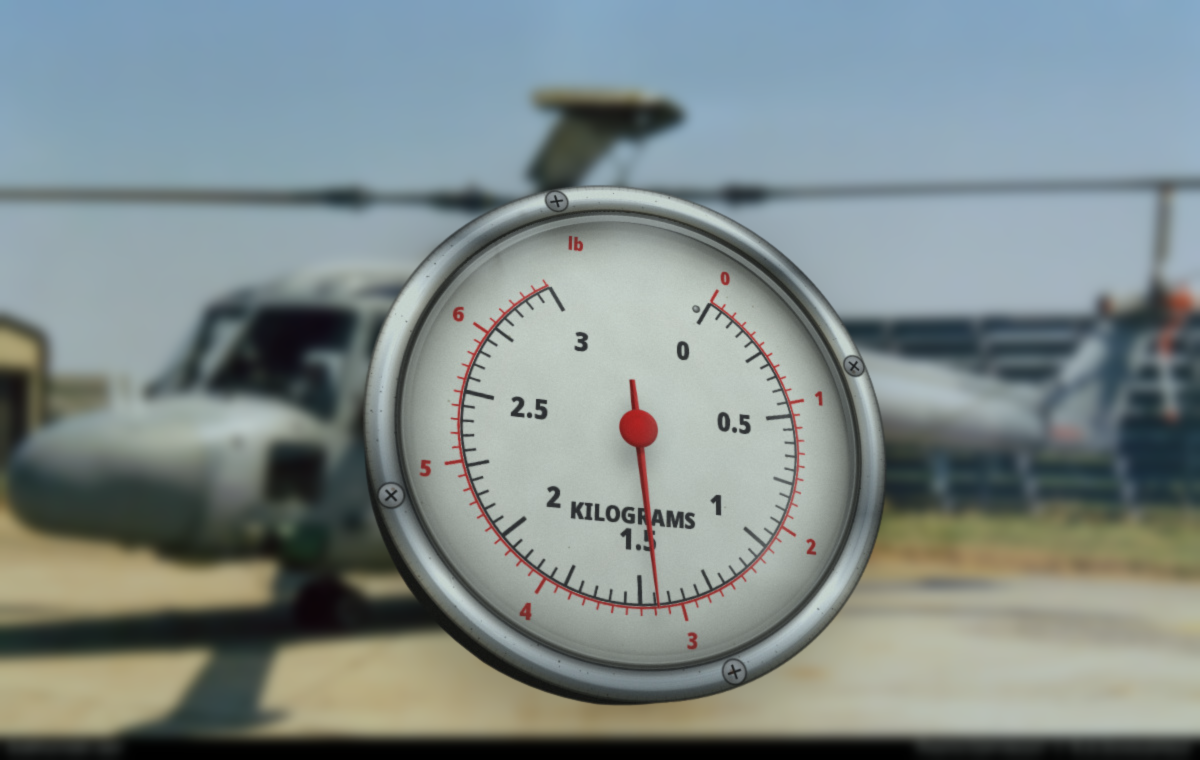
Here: 1.45kg
